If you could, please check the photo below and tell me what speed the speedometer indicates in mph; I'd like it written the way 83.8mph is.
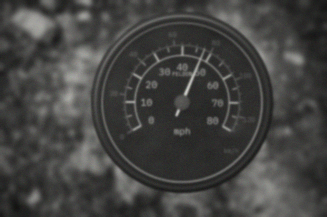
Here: 47.5mph
